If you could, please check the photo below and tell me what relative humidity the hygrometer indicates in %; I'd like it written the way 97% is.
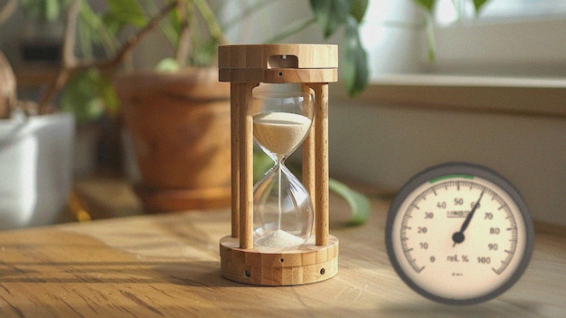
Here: 60%
